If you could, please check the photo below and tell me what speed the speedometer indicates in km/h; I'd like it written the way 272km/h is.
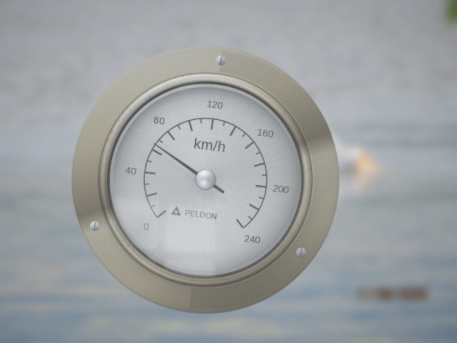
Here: 65km/h
